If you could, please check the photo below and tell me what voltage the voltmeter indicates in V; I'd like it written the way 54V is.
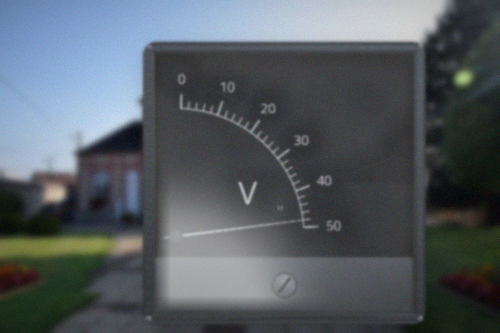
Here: 48V
